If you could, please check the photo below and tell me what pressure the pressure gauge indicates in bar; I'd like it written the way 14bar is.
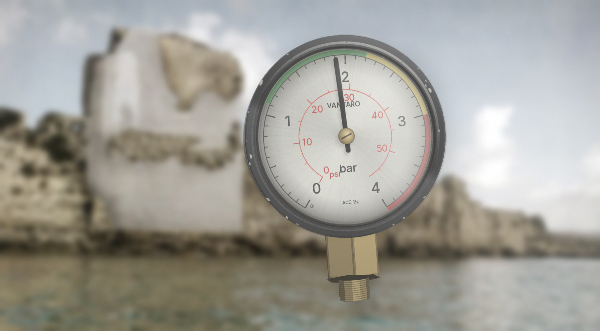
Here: 1.9bar
